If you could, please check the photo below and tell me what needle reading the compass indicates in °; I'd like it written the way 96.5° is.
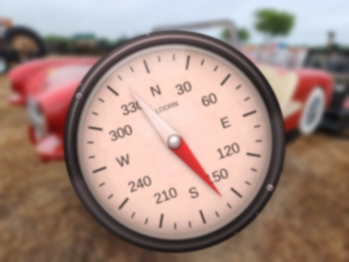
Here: 160°
